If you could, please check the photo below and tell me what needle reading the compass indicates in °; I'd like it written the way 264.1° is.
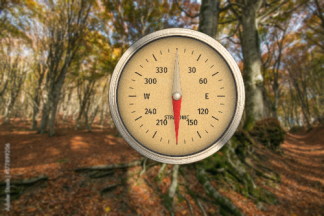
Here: 180°
